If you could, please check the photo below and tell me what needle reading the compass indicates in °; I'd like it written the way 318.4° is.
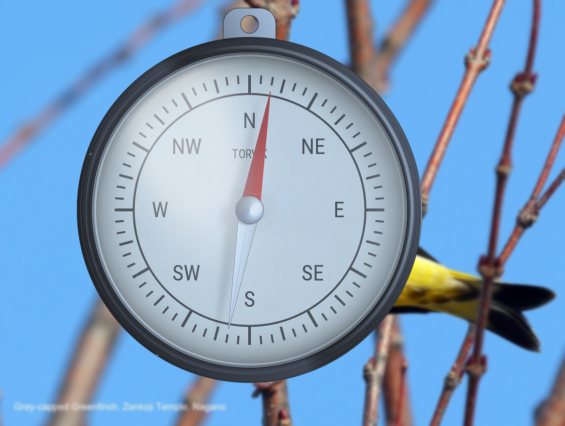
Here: 10°
